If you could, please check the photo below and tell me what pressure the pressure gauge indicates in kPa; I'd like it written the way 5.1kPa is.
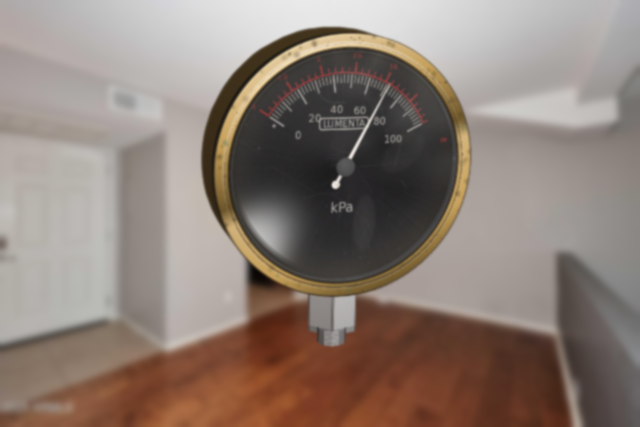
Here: 70kPa
